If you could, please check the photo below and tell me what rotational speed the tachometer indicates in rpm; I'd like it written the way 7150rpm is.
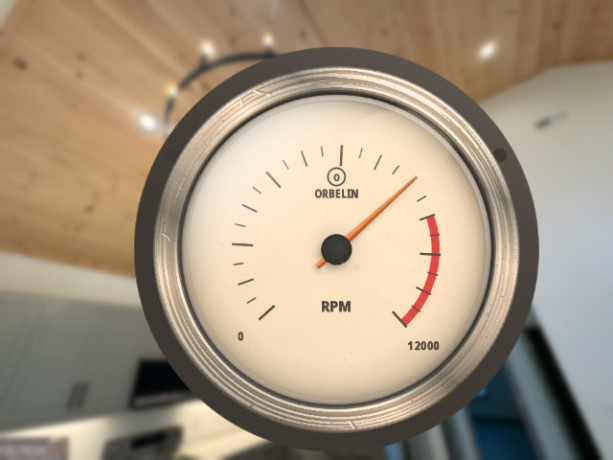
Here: 8000rpm
